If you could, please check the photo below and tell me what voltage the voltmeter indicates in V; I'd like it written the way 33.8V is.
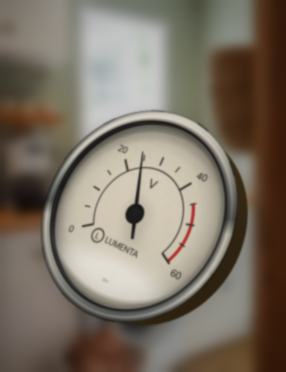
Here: 25V
